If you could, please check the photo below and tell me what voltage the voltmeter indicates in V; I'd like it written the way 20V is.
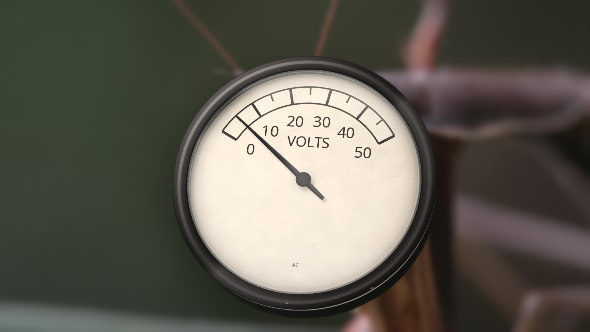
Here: 5V
